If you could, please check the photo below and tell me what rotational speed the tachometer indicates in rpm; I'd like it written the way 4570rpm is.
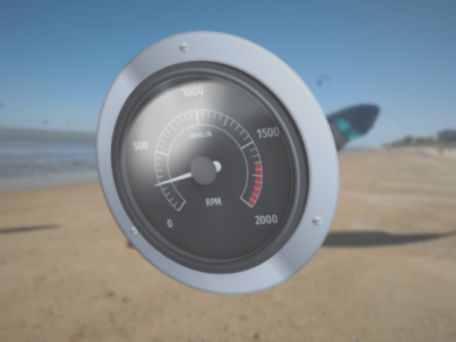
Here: 250rpm
